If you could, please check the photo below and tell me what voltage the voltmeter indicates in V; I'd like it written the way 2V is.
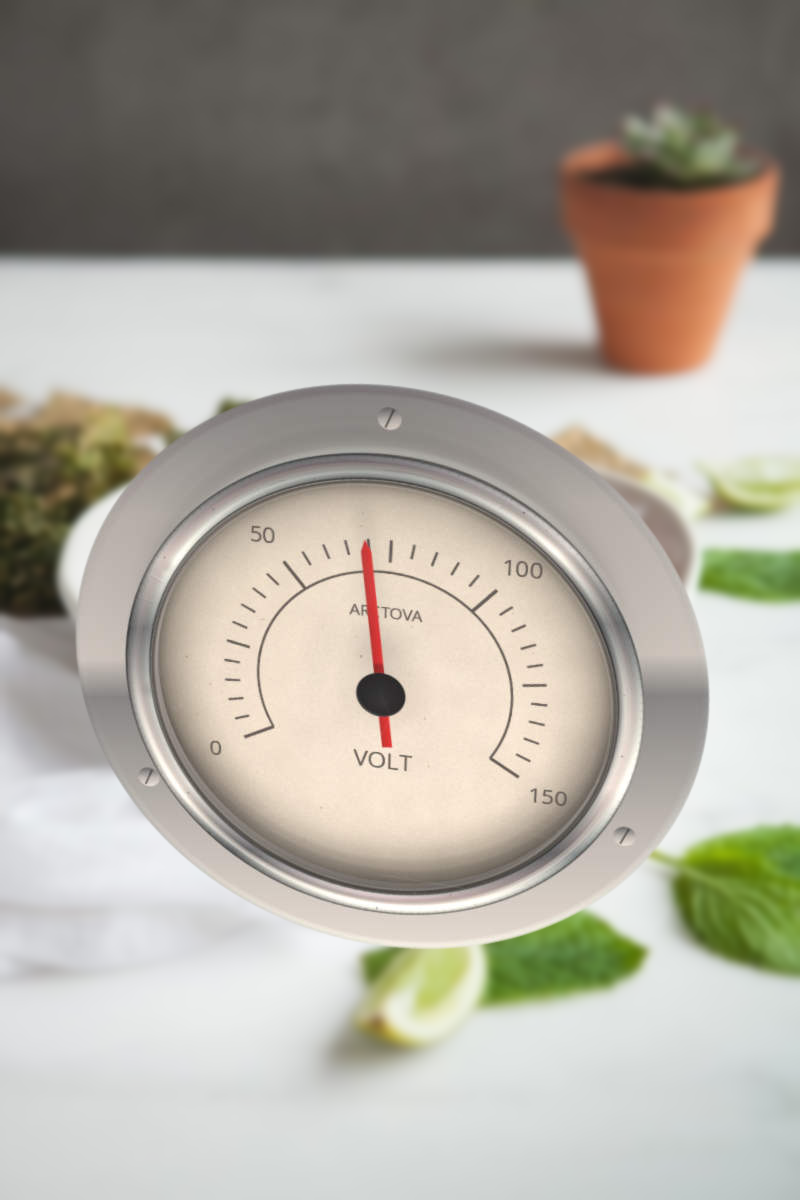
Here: 70V
